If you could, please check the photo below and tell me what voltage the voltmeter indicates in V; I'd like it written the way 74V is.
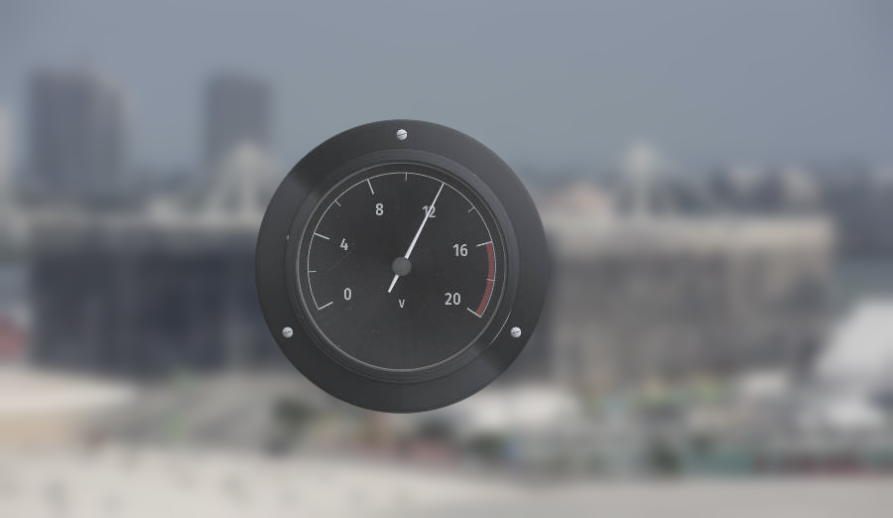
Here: 12V
